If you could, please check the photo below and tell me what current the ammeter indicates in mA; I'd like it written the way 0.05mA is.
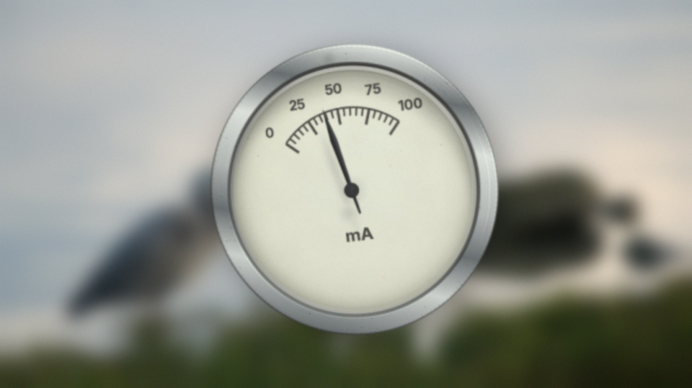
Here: 40mA
